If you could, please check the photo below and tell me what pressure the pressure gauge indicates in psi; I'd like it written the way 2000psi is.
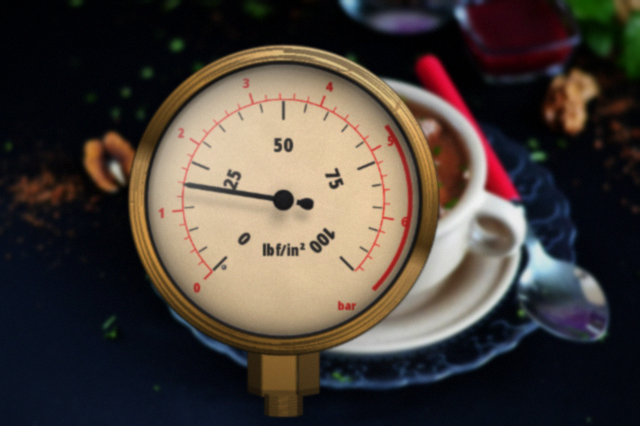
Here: 20psi
